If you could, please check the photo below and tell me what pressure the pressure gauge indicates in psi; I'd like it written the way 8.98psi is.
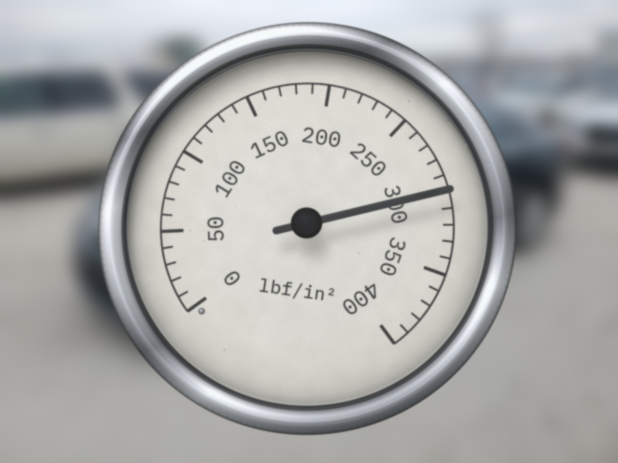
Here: 300psi
